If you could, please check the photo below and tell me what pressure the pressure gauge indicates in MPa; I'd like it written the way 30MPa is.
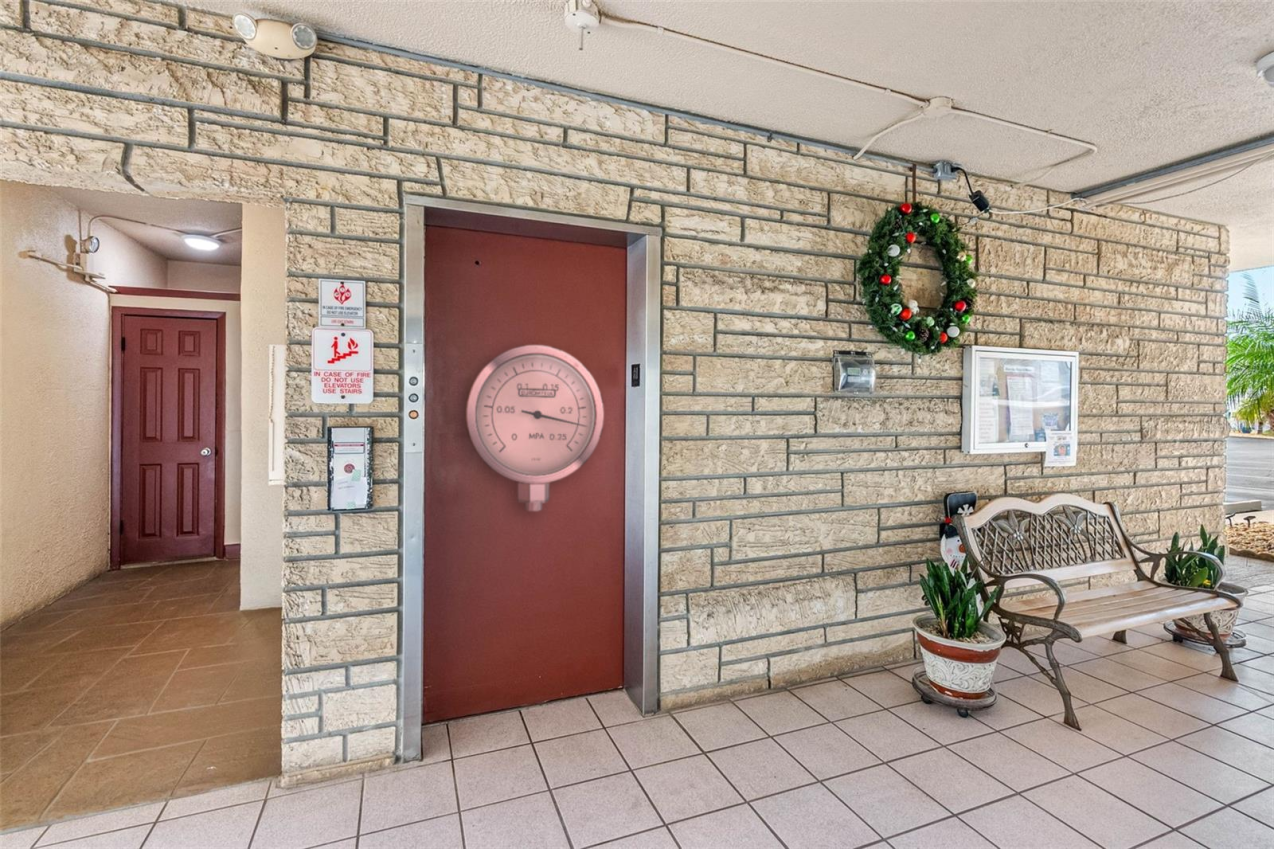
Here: 0.22MPa
